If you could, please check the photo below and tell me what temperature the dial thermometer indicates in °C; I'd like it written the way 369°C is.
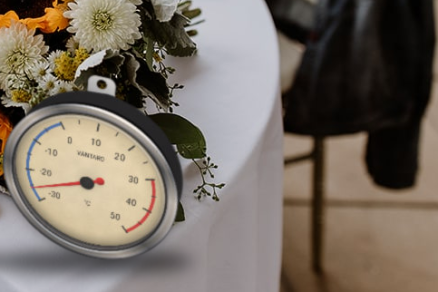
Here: -25°C
